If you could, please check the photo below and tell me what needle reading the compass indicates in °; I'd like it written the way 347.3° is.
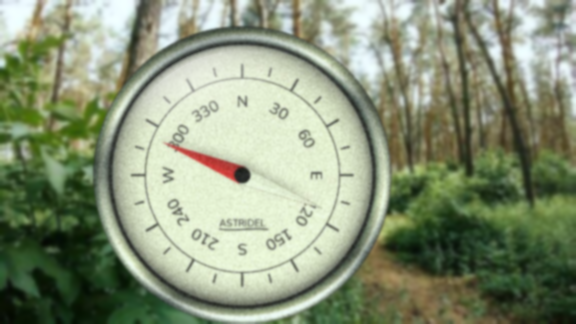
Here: 292.5°
